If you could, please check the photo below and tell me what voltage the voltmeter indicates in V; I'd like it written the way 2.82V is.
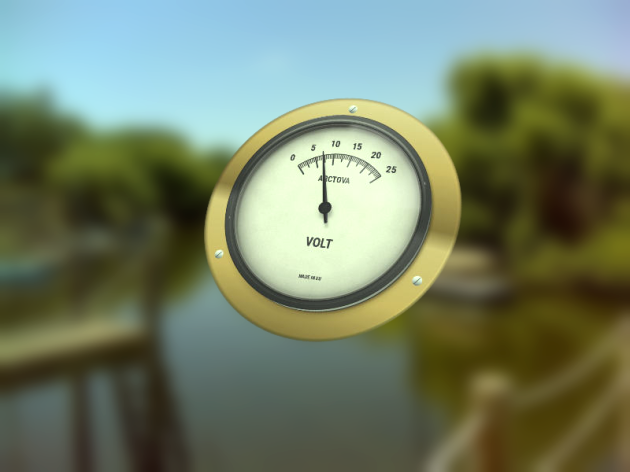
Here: 7.5V
